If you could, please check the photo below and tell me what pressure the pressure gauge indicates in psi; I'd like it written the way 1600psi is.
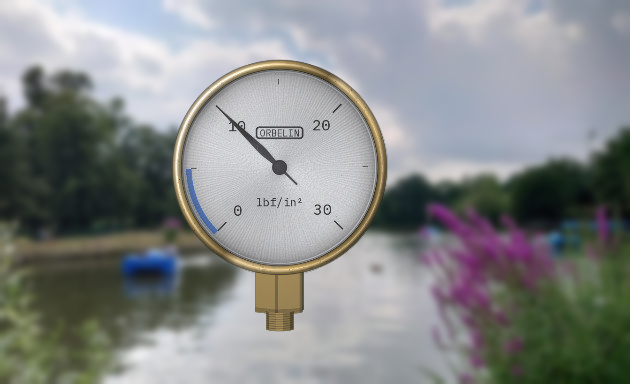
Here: 10psi
